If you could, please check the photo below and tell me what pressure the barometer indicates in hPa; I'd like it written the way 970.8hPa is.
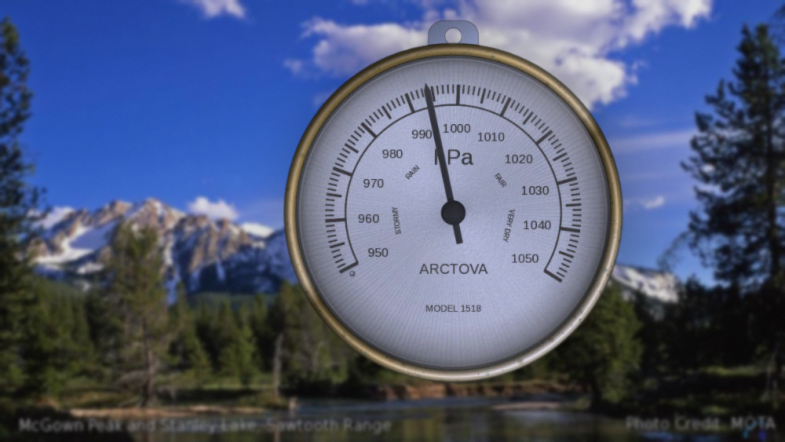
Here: 994hPa
